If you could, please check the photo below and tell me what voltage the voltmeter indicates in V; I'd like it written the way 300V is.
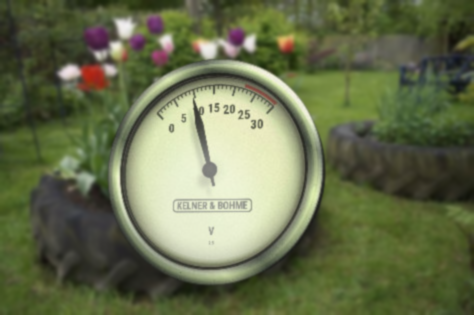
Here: 10V
